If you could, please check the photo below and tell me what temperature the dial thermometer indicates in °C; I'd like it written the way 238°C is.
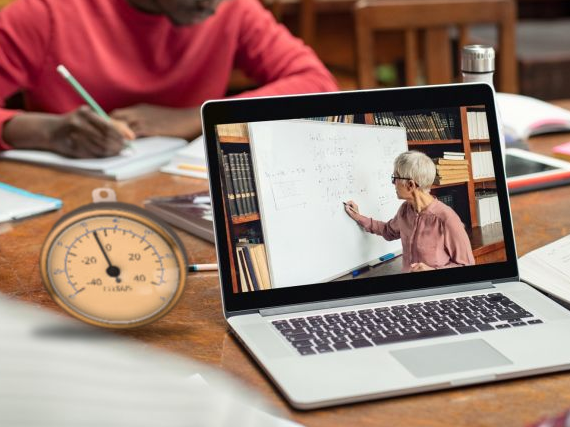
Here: -4°C
